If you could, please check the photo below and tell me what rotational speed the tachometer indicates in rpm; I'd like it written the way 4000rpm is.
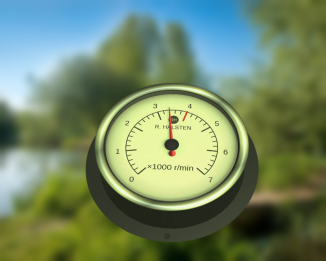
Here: 3400rpm
